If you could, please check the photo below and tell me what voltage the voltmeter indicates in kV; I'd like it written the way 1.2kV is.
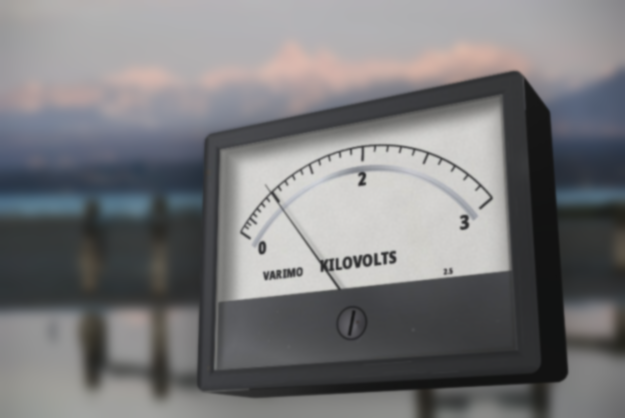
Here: 1kV
